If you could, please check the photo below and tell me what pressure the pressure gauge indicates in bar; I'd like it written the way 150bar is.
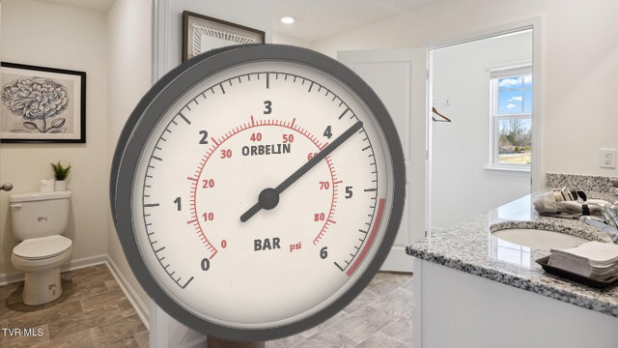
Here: 4.2bar
